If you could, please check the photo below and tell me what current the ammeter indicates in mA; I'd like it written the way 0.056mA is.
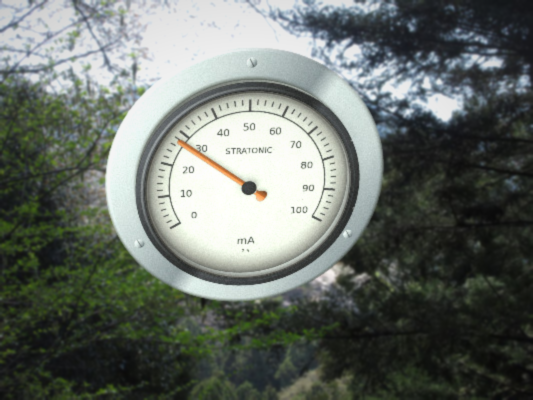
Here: 28mA
